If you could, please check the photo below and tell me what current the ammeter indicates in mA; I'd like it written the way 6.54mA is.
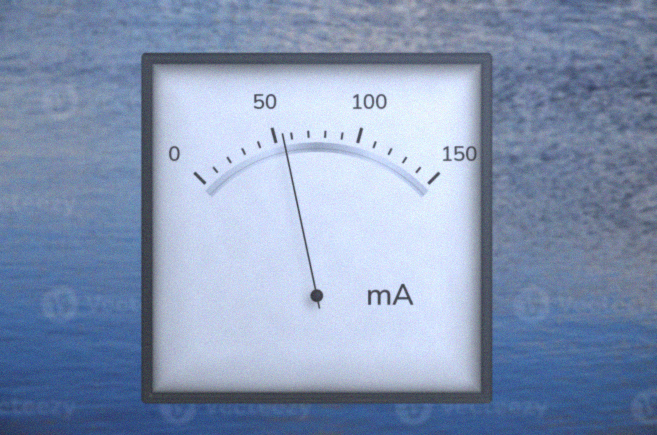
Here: 55mA
